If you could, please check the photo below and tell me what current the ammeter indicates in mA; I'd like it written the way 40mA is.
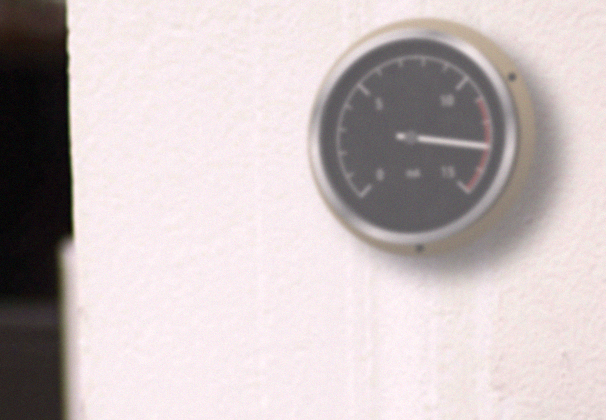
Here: 13mA
